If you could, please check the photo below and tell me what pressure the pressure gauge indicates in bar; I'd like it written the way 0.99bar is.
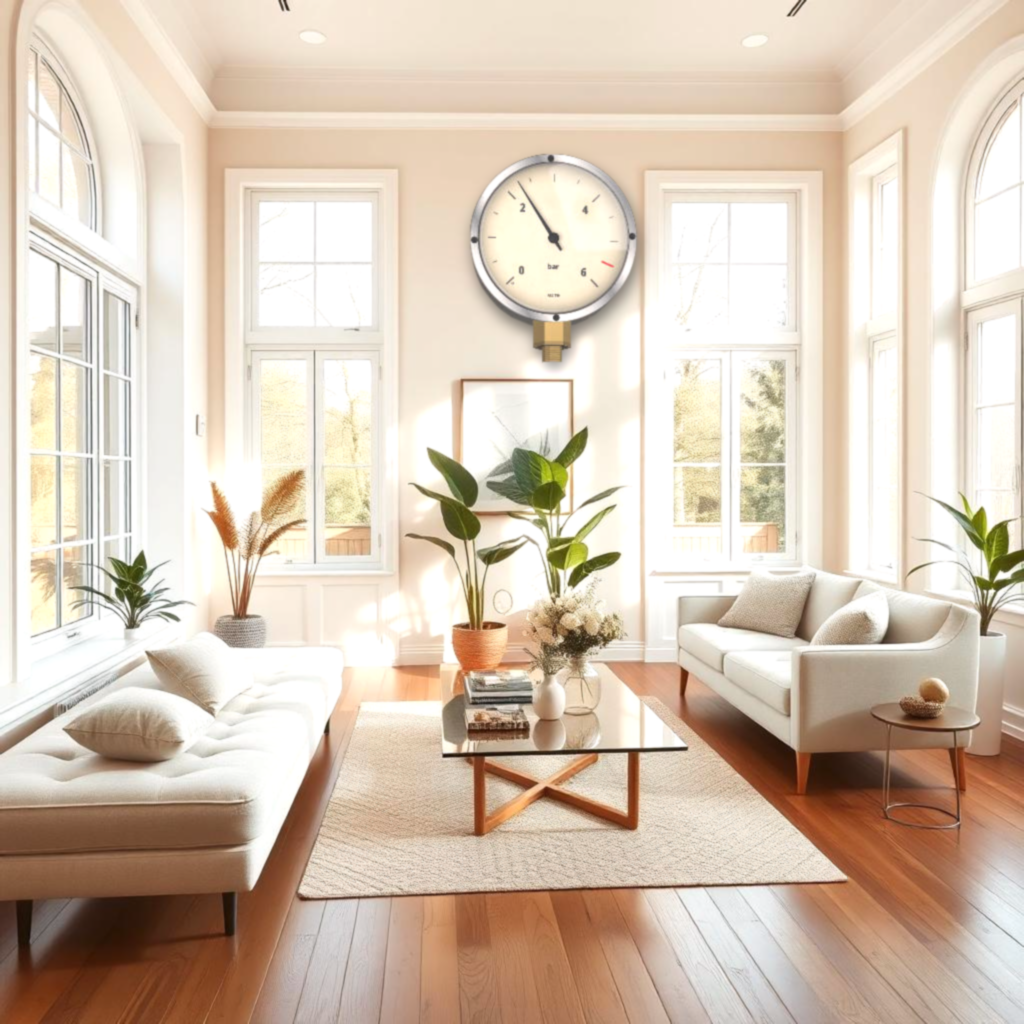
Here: 2.25bar
